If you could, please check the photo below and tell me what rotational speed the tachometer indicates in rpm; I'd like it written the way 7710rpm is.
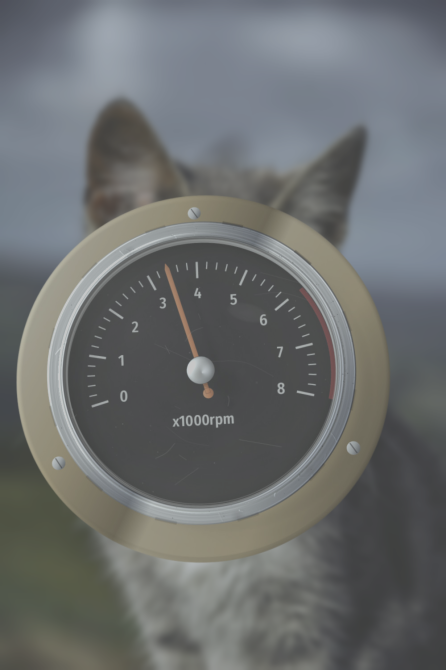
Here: 3400rpm
